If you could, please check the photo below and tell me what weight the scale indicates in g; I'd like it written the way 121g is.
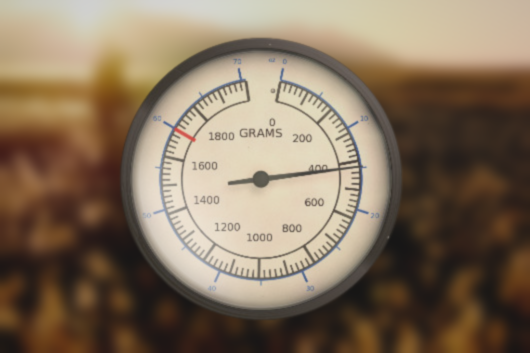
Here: 420g
